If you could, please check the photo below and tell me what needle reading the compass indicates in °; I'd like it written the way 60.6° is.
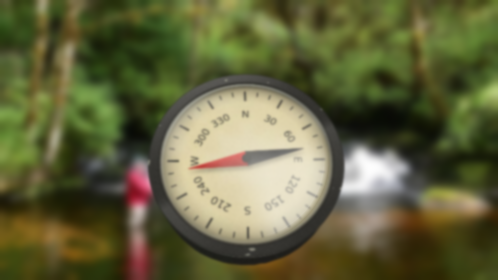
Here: 260°
